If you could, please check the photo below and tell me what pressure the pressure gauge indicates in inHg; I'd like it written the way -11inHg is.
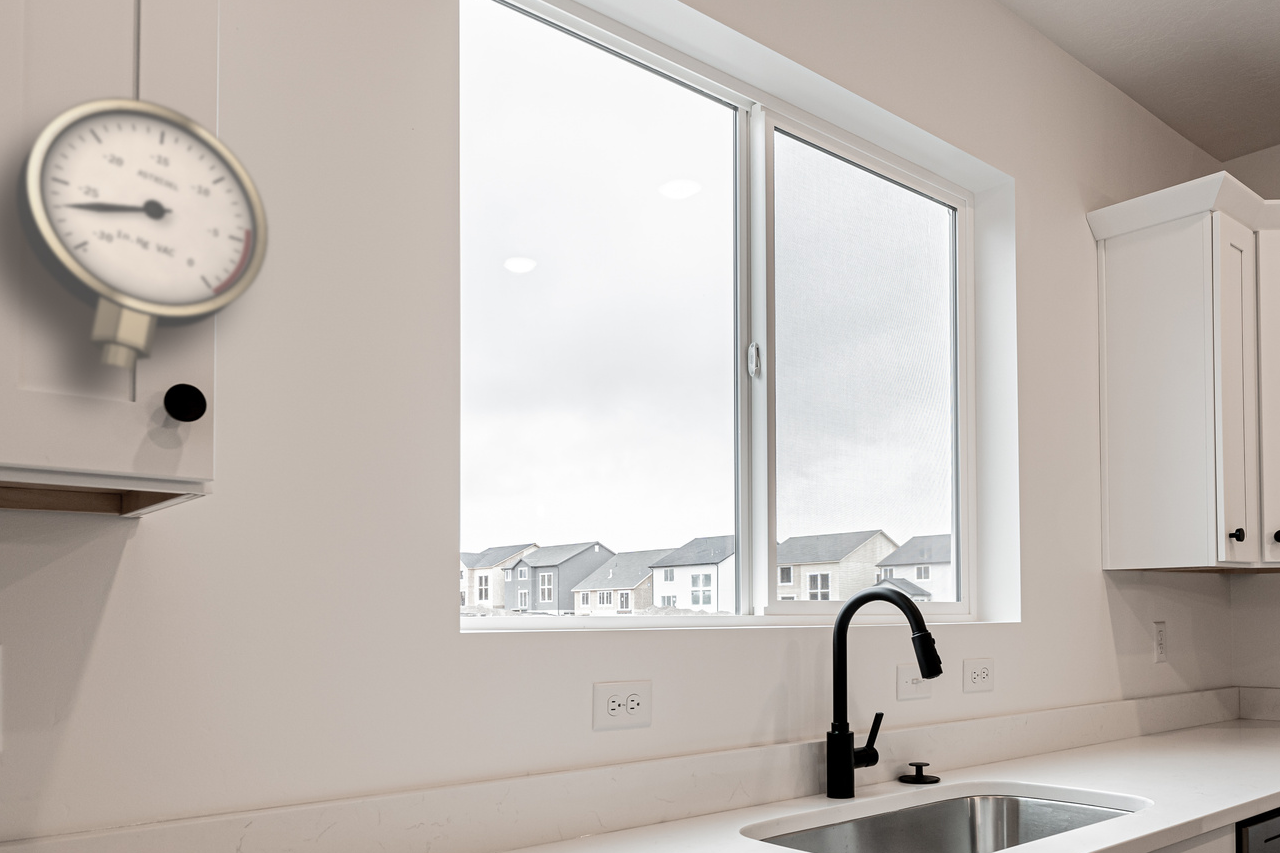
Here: -27inHg
